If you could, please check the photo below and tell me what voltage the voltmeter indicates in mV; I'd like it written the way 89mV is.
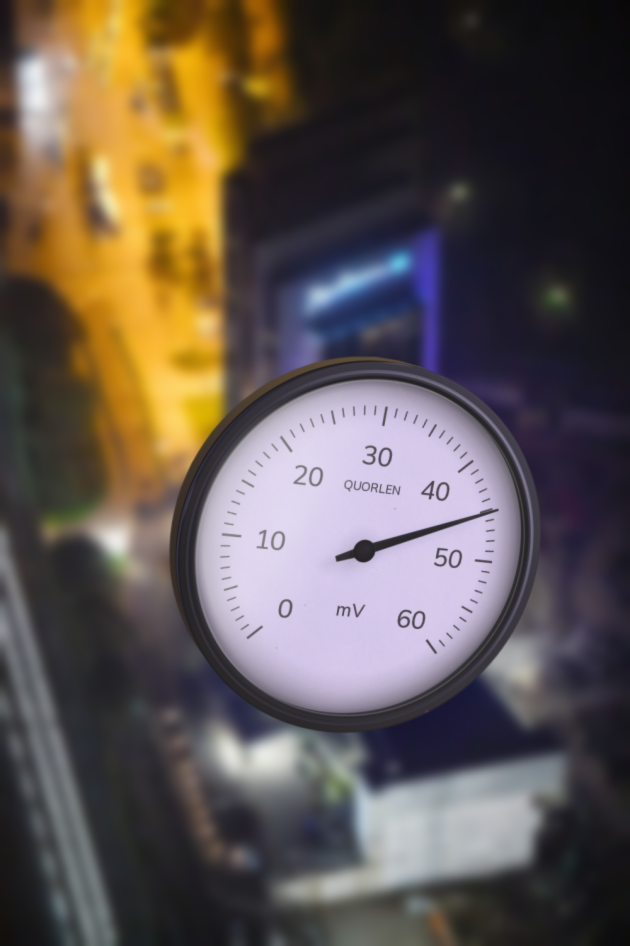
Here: 45mV
